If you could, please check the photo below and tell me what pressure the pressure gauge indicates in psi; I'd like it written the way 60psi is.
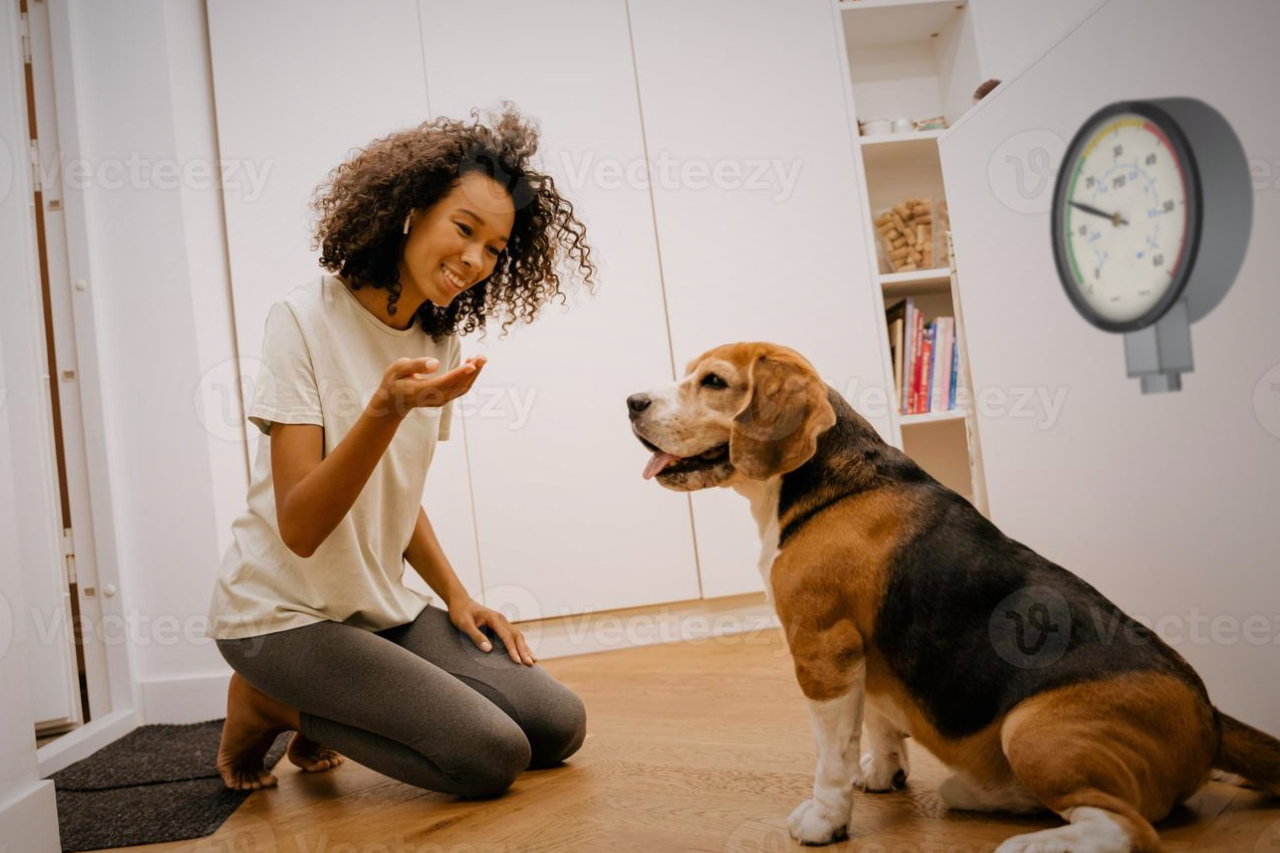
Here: 15psi
